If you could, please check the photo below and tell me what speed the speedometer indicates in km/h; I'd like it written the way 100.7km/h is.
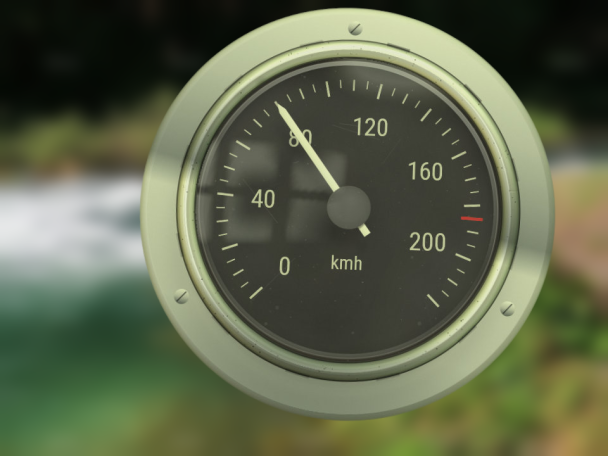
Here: 80km/h
